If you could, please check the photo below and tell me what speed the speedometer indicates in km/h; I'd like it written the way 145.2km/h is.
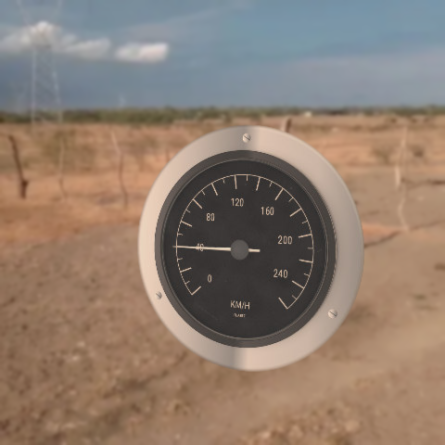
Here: 40km/h
